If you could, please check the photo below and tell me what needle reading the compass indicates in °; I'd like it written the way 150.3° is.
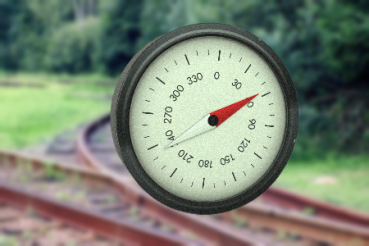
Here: 55°
